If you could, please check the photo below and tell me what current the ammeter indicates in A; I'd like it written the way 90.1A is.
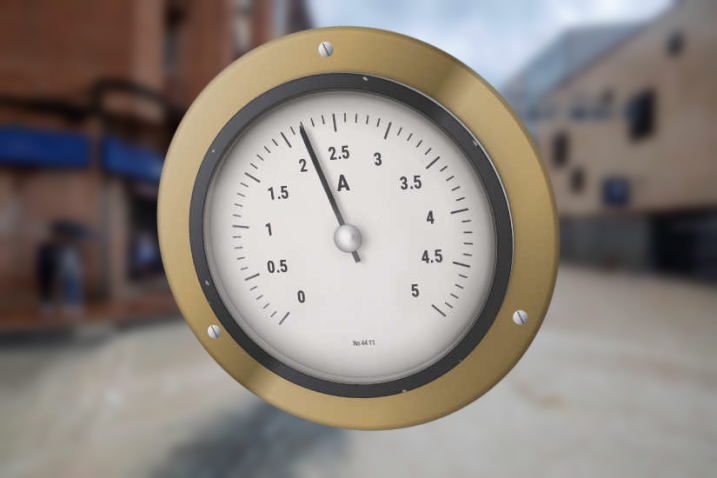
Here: 2.2A
